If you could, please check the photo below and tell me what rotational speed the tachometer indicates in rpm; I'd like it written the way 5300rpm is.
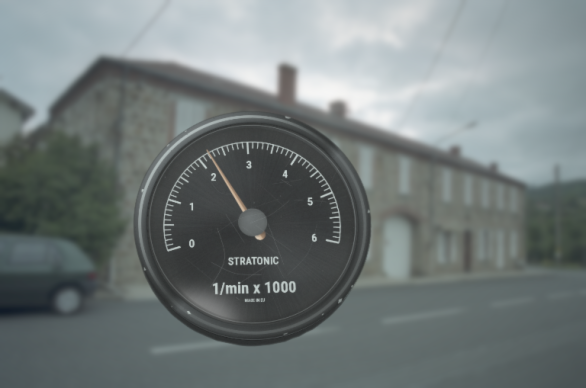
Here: 2200rpm
